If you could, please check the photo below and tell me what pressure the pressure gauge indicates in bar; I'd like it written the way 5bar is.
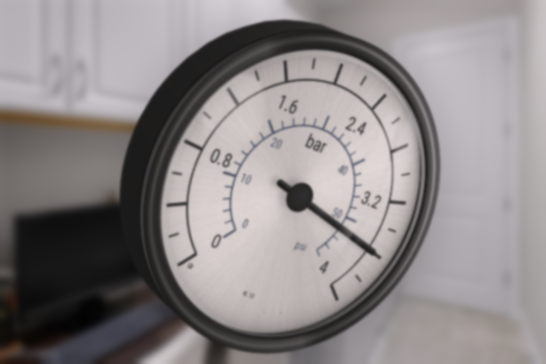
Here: 3.6bar
